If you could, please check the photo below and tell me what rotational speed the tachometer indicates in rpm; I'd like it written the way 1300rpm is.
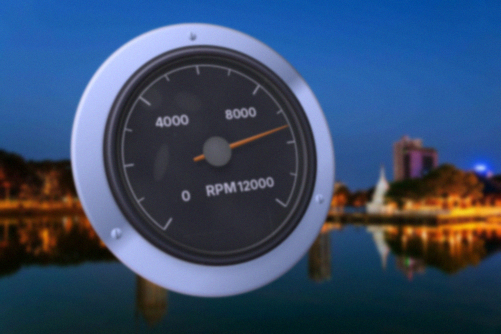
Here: 9500rpm
